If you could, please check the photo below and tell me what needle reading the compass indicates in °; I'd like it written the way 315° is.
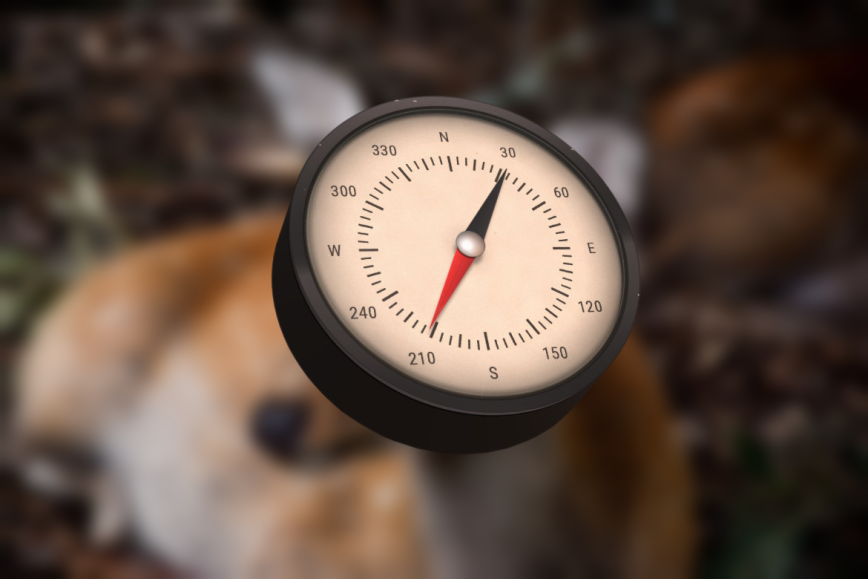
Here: 212.5°
